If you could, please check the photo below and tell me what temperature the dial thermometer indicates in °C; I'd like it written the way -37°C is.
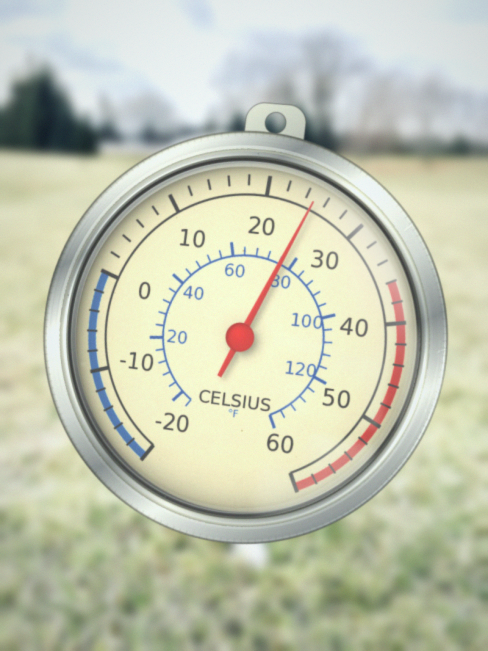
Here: 25°C
